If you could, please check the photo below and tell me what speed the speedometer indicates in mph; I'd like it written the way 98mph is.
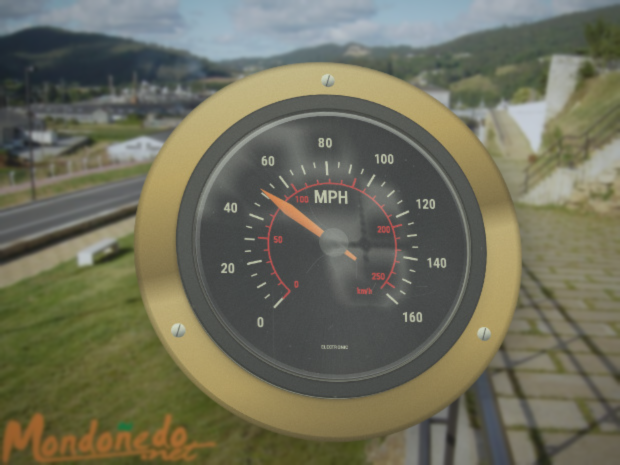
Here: 50mph
